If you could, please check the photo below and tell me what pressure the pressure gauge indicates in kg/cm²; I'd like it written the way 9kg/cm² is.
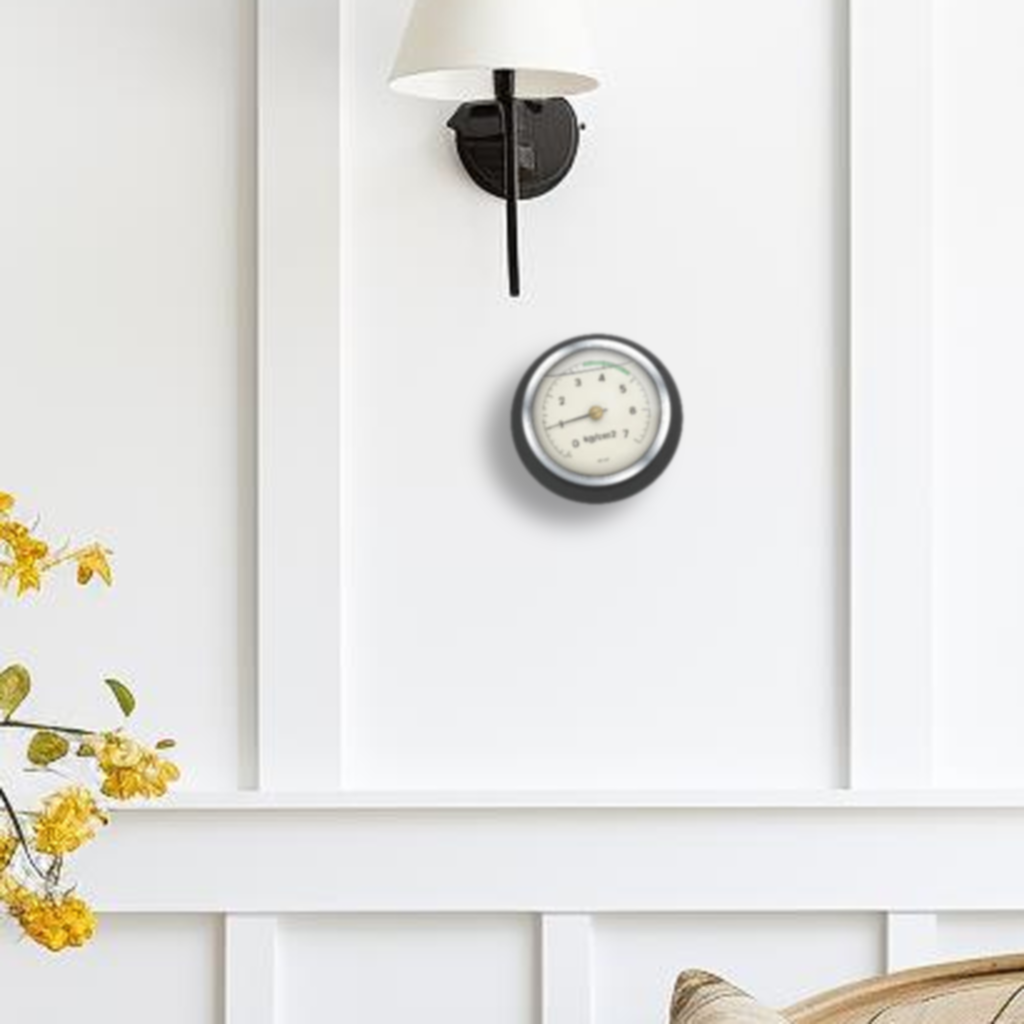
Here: 1kg/cm²
